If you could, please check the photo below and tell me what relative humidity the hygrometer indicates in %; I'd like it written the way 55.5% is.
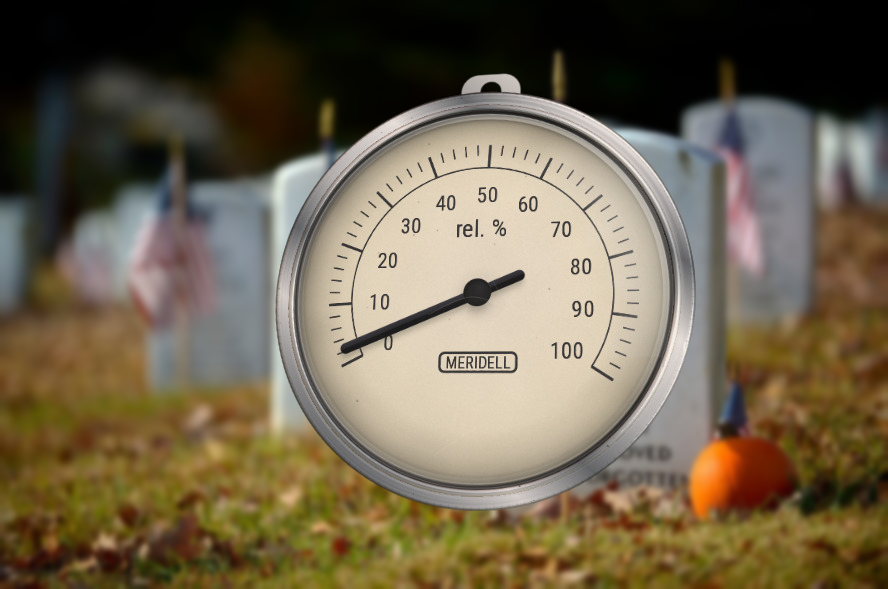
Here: 2%
